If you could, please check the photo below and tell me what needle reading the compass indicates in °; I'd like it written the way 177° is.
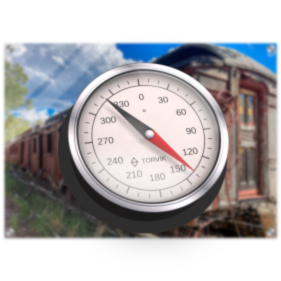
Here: 140°
